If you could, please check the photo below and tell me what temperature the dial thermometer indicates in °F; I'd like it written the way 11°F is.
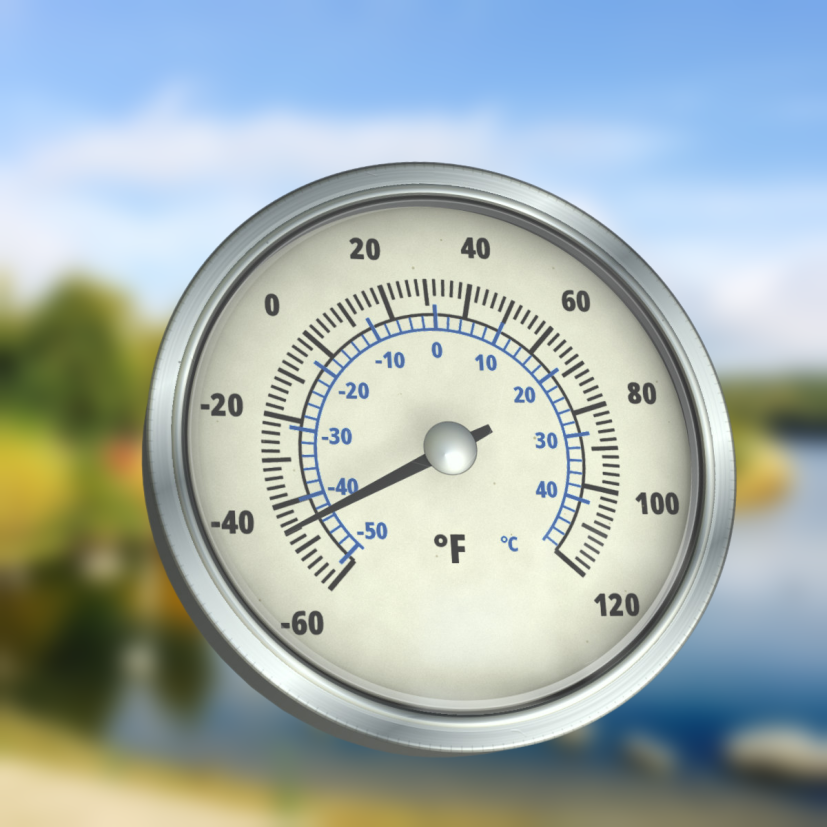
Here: -46°F
